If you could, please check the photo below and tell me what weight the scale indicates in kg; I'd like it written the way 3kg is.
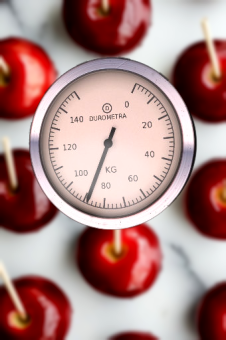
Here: 88kg
